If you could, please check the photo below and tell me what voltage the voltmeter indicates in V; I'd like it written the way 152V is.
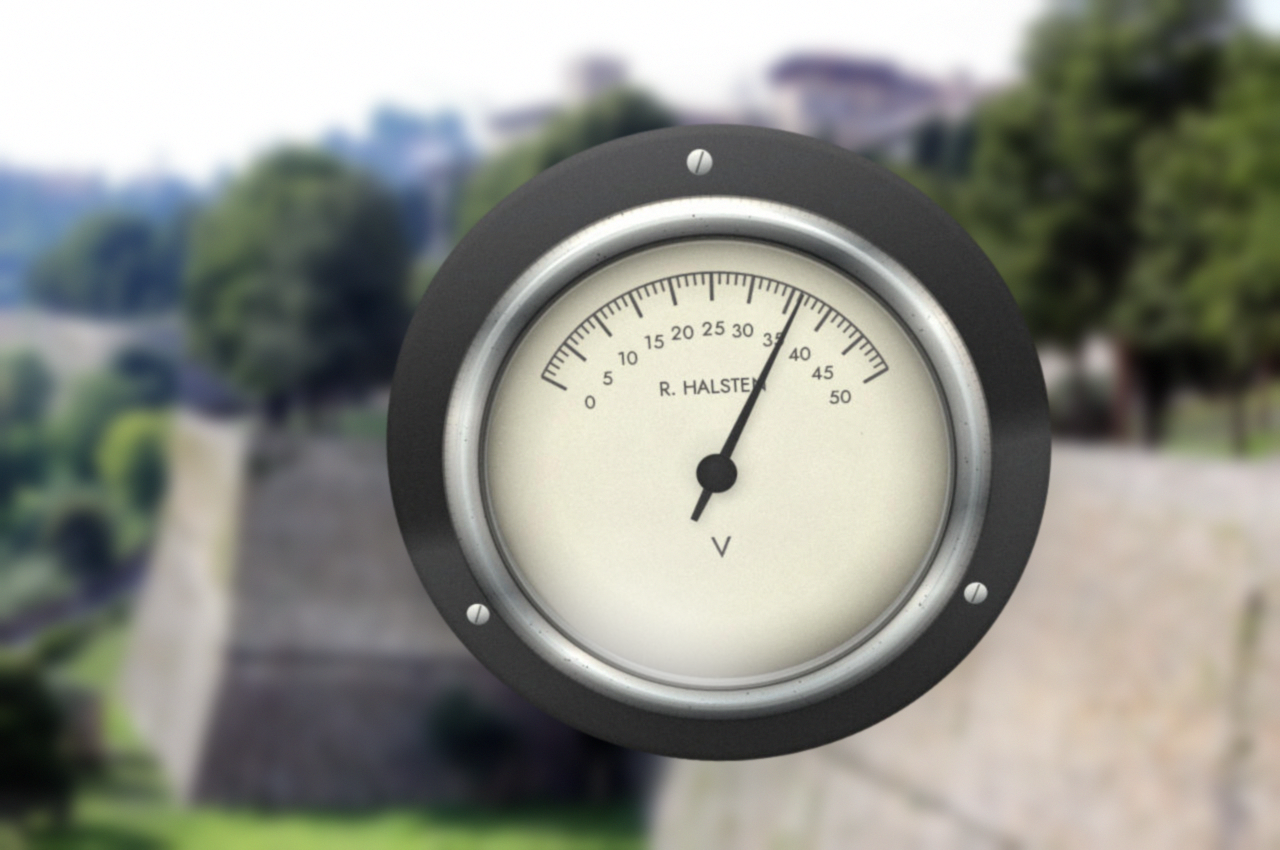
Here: 36V
